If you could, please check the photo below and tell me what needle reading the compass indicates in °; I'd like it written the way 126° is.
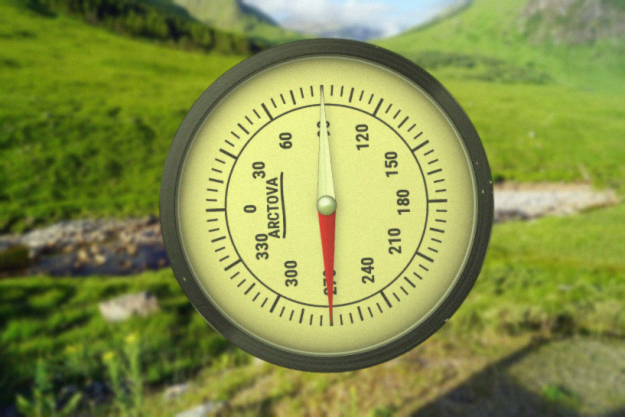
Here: 270°
